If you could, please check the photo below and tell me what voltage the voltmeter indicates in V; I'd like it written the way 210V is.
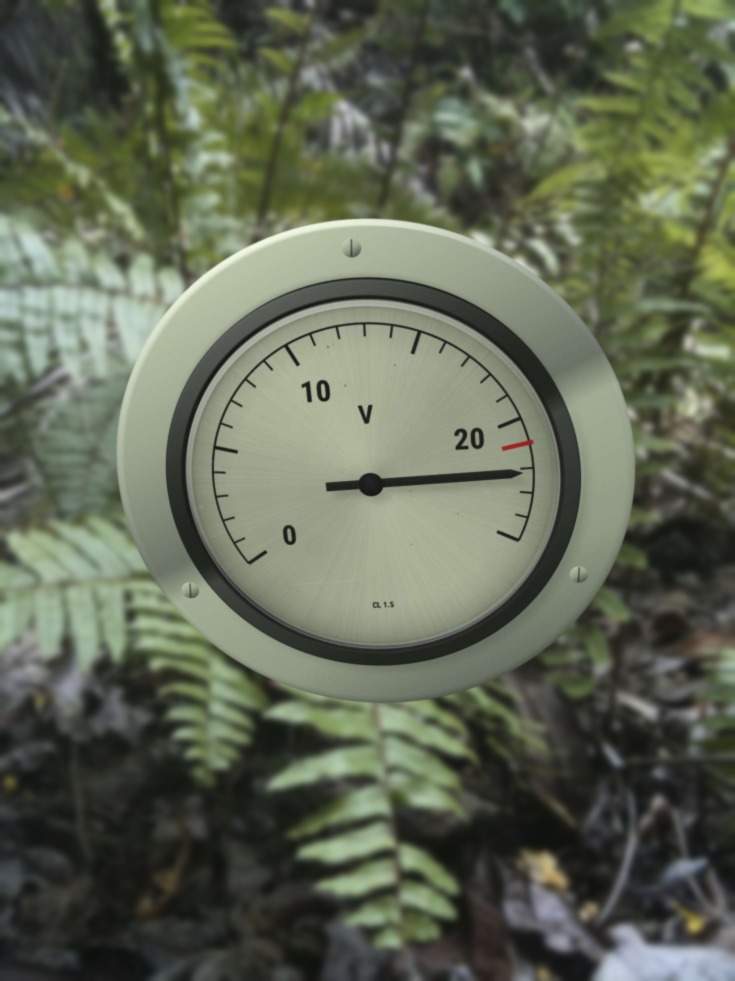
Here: 22V
